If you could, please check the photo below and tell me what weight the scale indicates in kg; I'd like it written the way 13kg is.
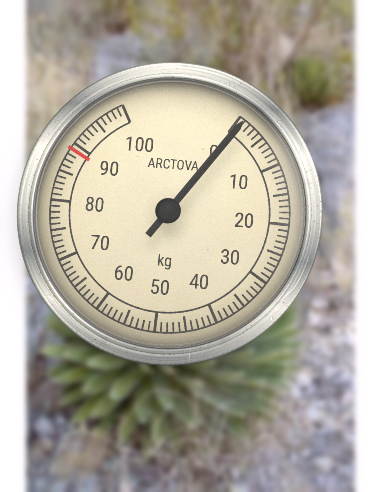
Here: 1kg
